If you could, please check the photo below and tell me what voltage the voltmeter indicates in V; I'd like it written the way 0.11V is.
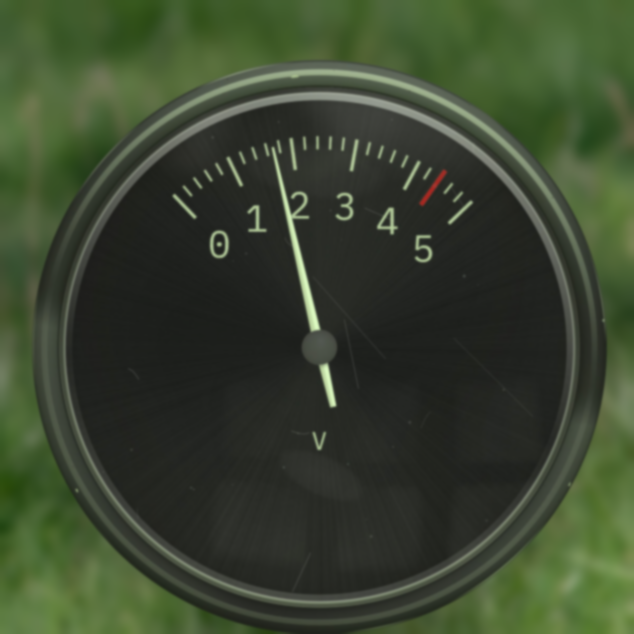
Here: 1.7V
